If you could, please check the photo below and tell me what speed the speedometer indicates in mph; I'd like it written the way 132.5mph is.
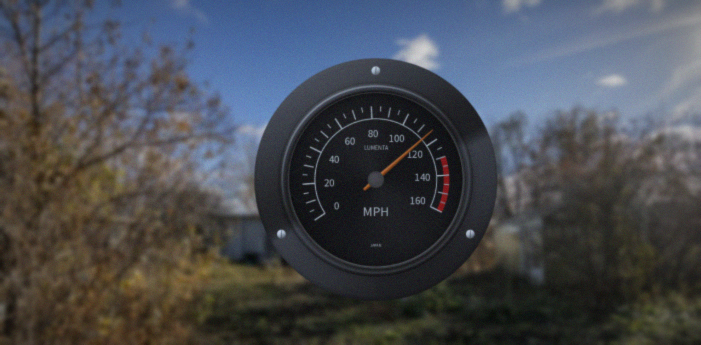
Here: 115mph
